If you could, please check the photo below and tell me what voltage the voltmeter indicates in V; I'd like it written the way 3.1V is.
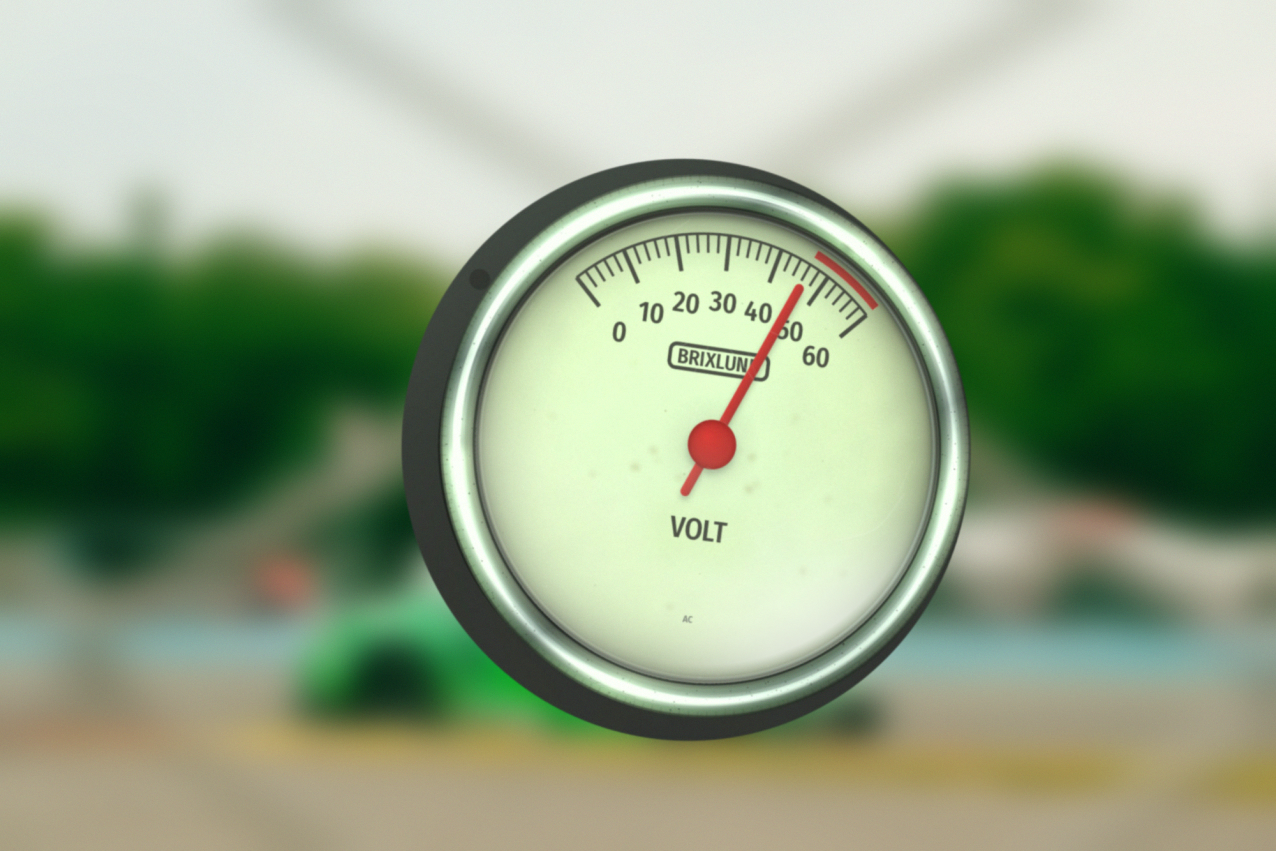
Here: 46V
